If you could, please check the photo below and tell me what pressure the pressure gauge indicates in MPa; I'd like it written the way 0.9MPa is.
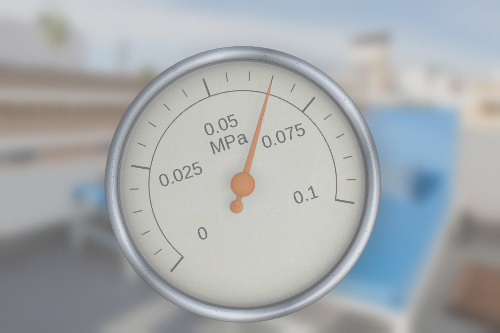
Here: 0.065MPa
